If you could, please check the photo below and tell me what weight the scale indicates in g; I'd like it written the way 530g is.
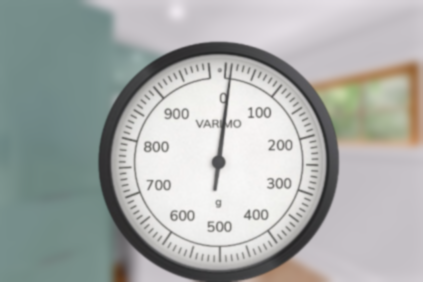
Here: 10g
